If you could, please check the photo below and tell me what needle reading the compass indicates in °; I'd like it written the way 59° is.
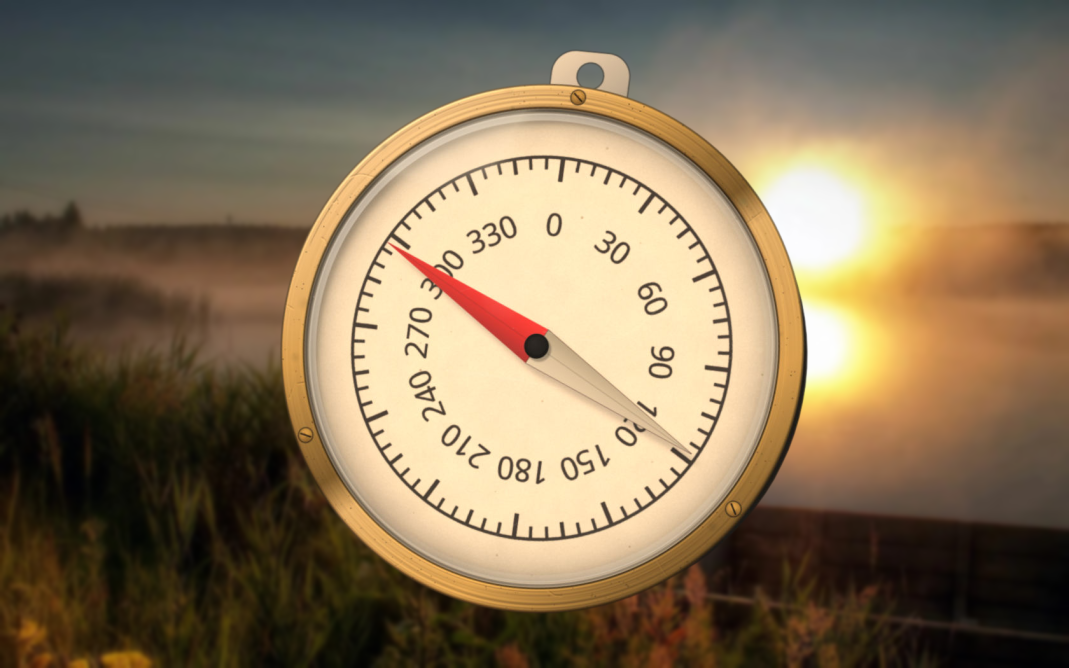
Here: 297.5°
